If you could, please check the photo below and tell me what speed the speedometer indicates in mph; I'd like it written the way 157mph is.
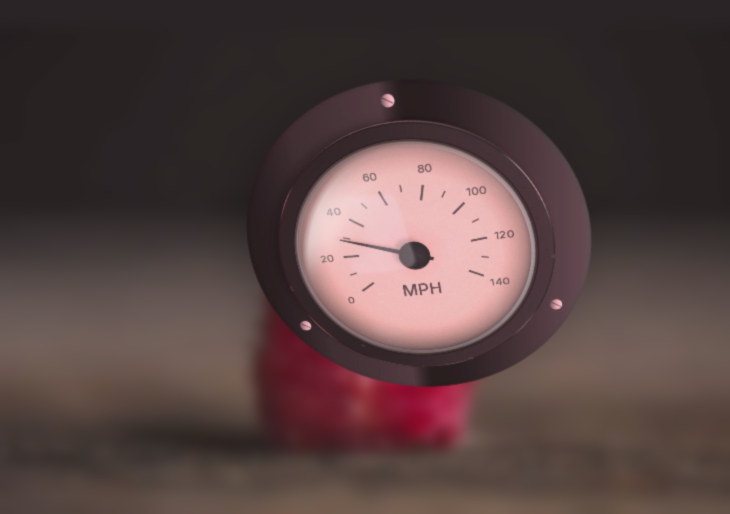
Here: 30mph
